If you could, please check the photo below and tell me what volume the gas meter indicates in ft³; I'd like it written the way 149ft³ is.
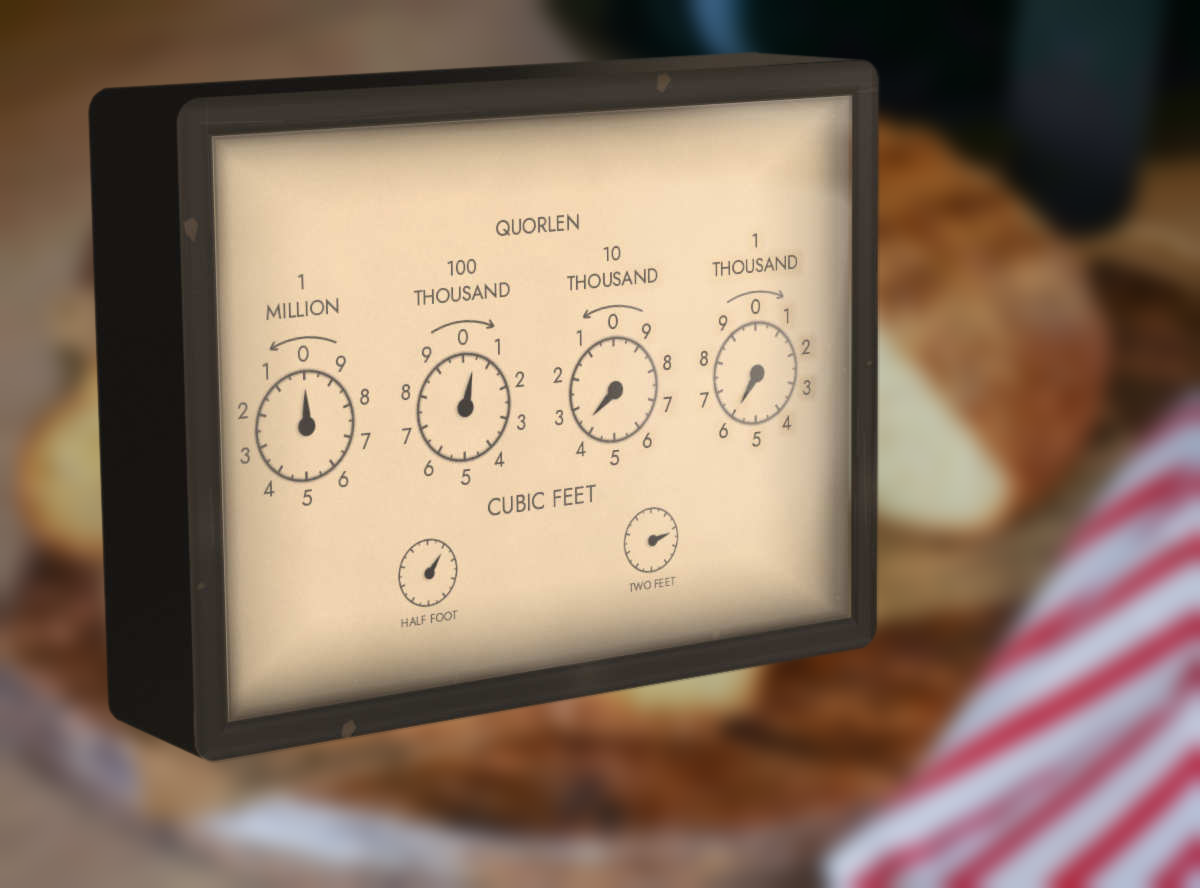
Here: 3600ft³
